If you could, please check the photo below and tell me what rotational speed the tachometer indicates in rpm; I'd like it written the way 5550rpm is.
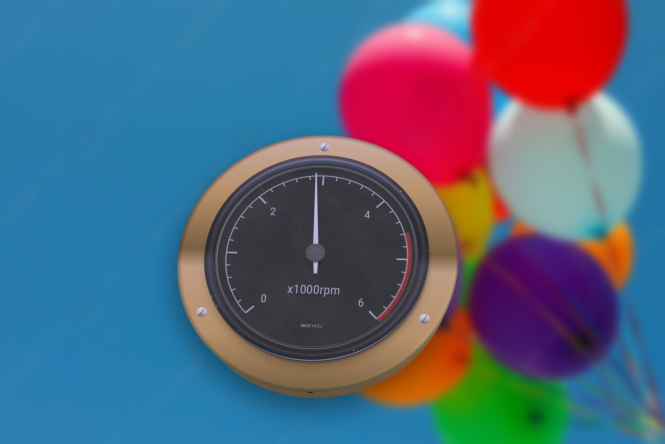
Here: 2900rpm
